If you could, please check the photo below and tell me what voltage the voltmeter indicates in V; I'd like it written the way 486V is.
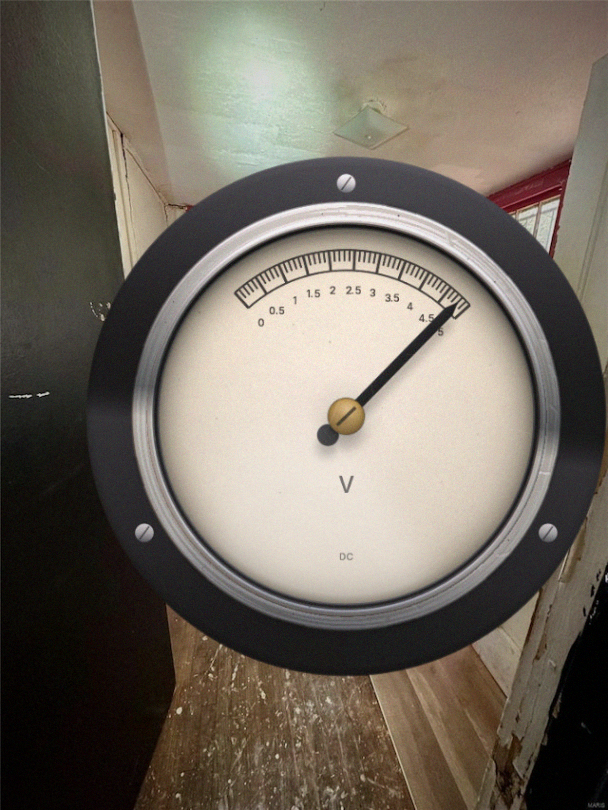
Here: 4.8V
